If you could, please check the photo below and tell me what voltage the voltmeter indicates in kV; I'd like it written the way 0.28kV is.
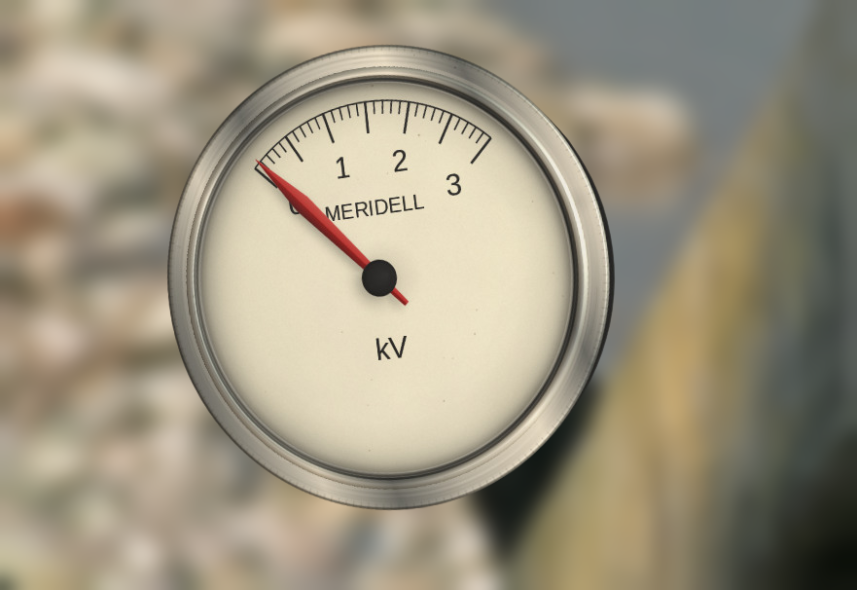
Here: 0.1kV
